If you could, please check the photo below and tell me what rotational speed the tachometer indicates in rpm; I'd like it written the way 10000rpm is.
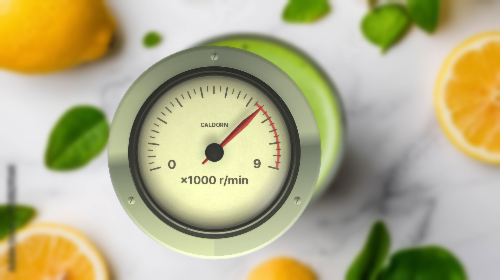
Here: 6500rpm
